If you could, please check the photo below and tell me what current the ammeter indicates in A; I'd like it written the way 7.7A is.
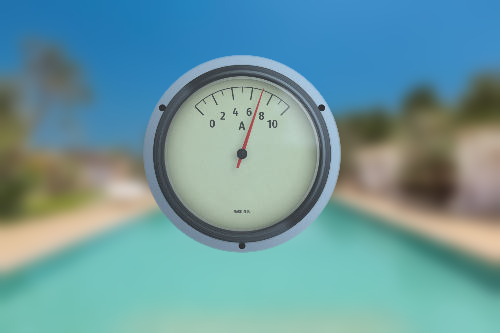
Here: 7A
